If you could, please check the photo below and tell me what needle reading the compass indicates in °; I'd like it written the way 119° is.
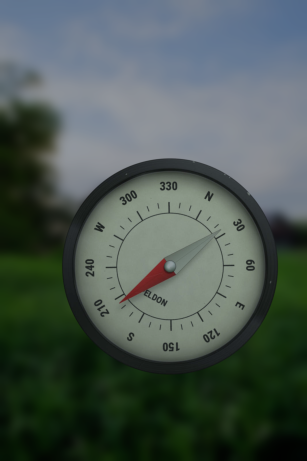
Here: 205°
